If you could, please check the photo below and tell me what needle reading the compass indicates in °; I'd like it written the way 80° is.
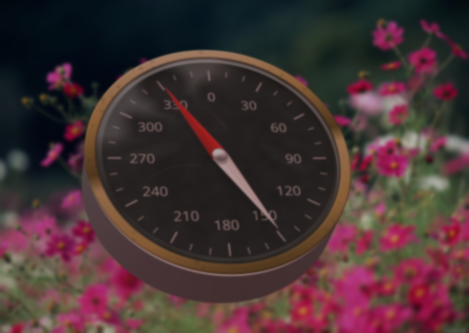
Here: 330°
